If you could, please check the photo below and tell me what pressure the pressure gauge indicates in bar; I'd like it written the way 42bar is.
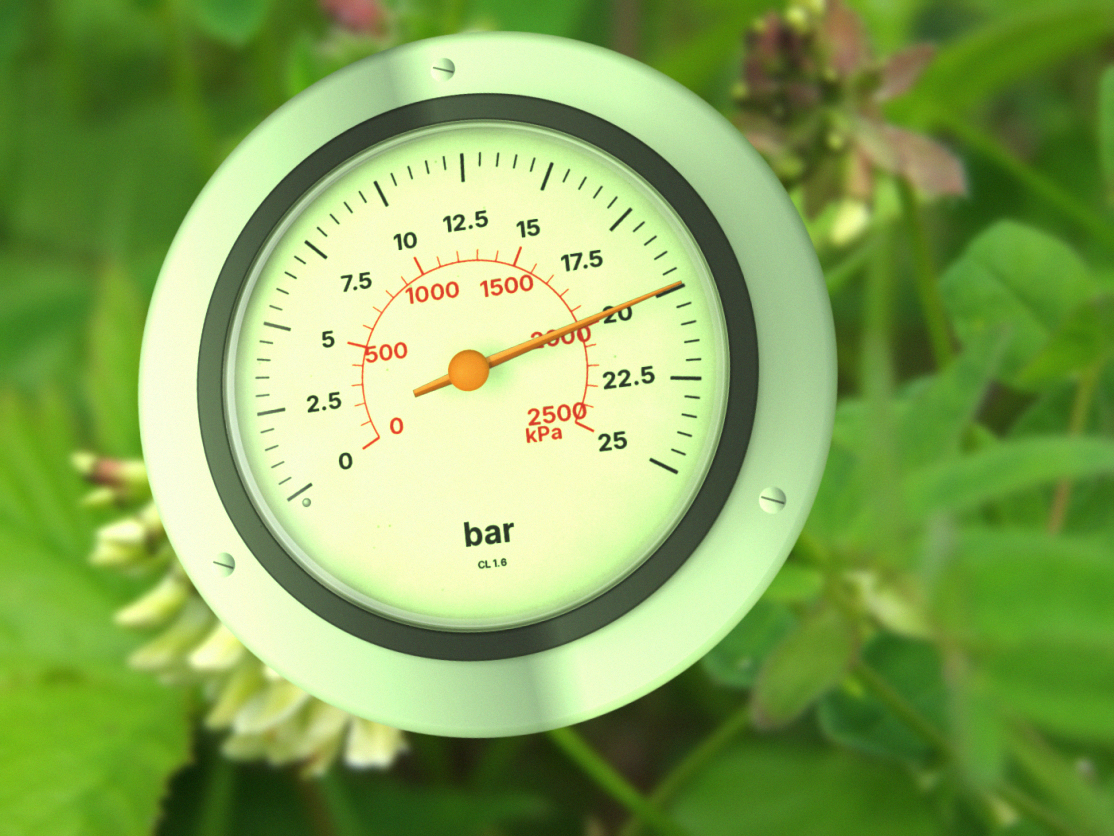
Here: 20bar
